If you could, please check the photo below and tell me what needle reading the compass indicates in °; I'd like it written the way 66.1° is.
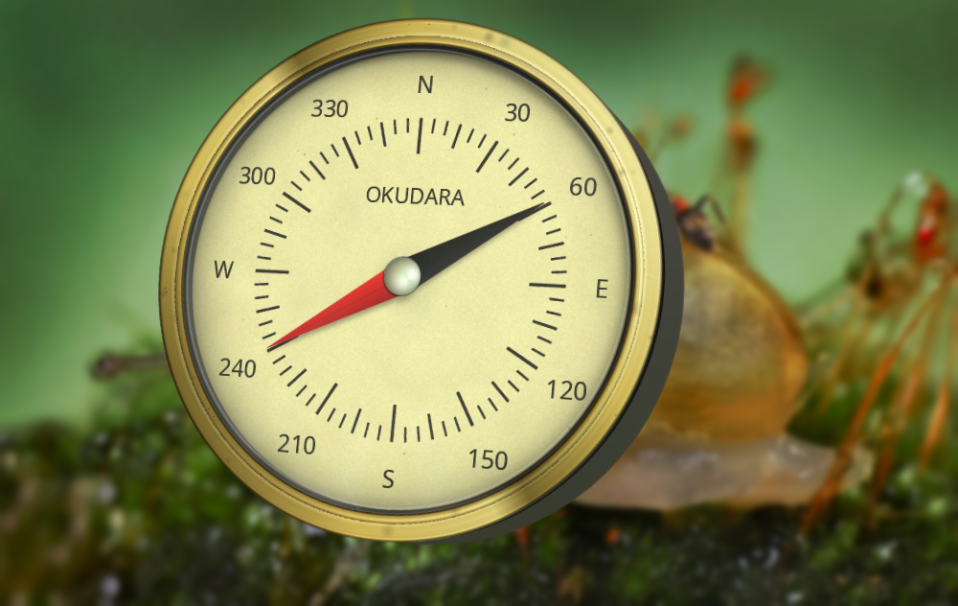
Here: 240°
